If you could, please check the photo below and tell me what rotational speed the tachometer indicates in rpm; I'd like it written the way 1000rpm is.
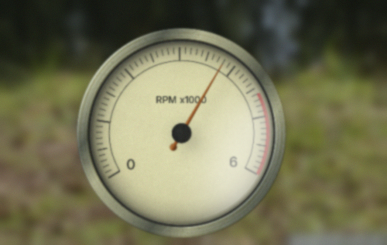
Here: 3800rpm
